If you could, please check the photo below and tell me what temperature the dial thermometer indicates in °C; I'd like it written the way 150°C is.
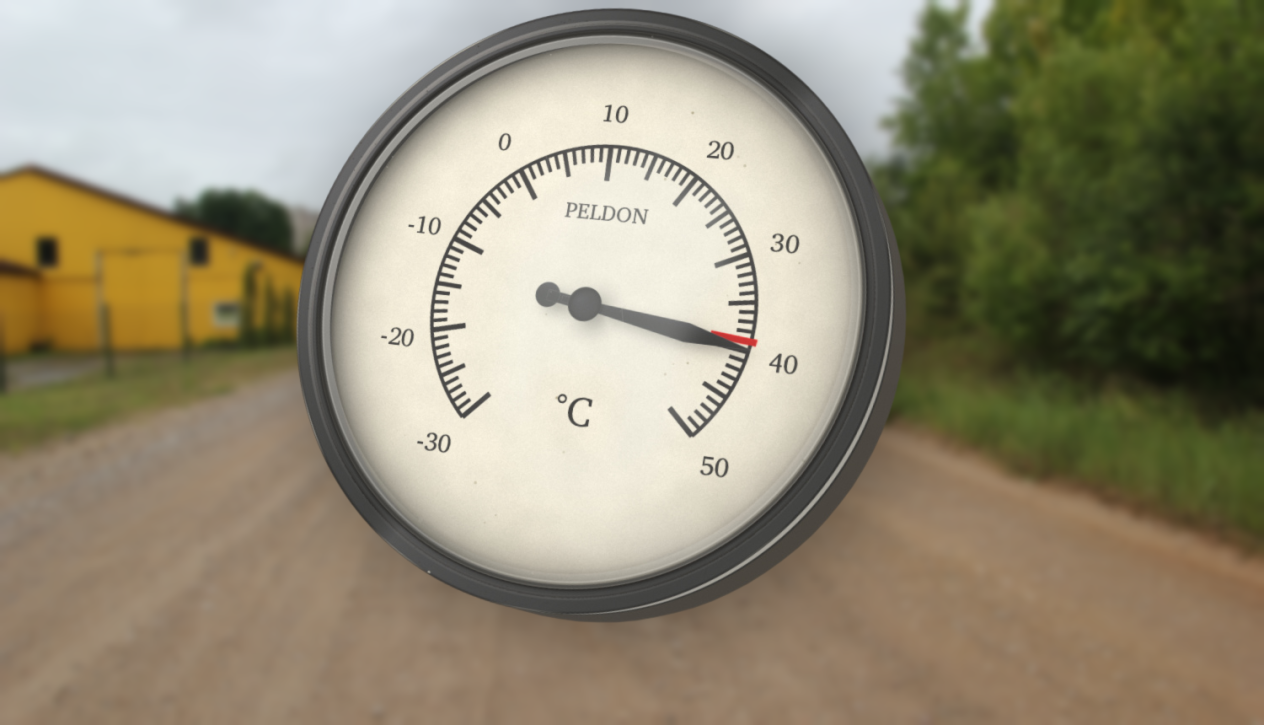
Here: 40°C
